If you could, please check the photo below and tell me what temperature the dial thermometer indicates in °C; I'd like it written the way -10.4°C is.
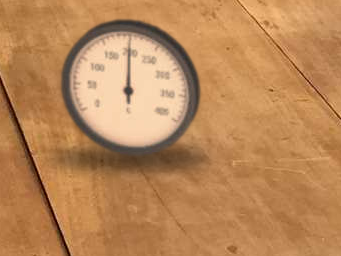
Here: 200°C
